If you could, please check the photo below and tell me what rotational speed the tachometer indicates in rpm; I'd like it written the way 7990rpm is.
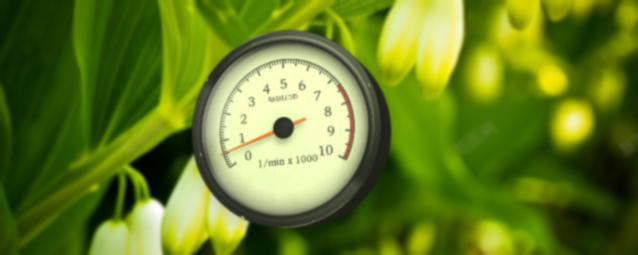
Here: 500rpm
